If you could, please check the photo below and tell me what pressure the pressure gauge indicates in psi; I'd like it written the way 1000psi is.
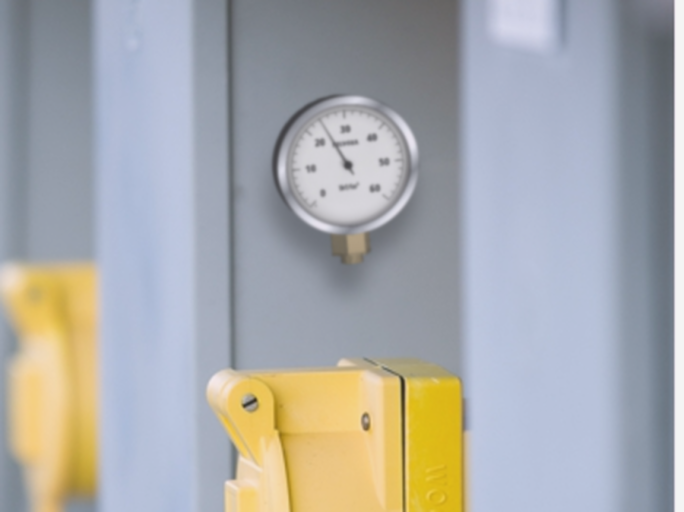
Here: 24psi
